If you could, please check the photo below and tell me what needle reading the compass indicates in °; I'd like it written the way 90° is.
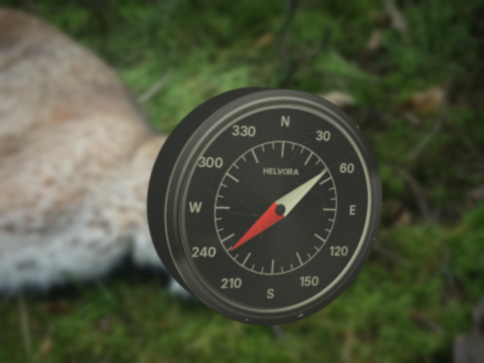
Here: 230°
